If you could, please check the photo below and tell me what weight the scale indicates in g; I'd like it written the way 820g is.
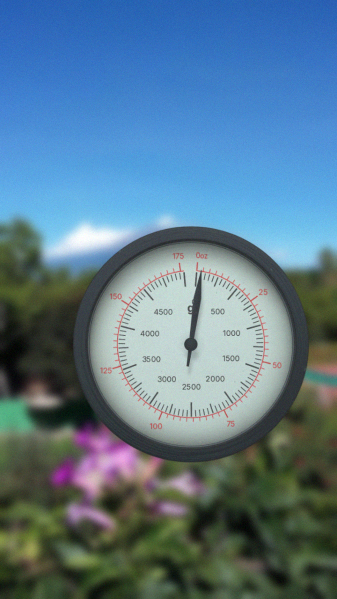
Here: 50g
